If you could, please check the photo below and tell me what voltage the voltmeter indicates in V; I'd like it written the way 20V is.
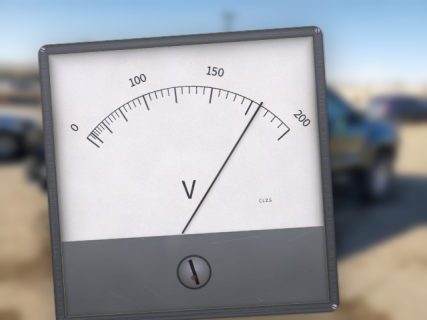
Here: 180V
